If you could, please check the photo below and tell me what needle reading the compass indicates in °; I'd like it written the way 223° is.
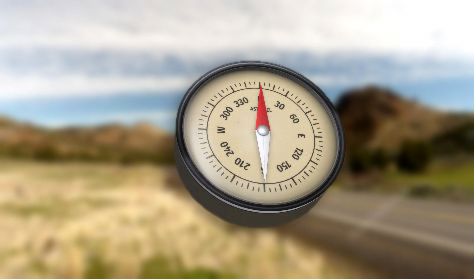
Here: 0°
